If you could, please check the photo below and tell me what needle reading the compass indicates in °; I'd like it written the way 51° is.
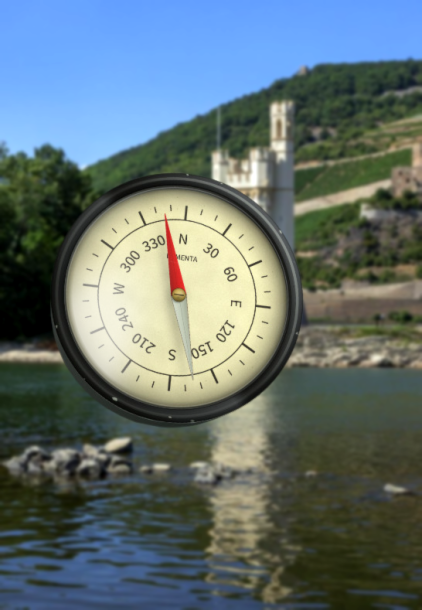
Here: 345°
